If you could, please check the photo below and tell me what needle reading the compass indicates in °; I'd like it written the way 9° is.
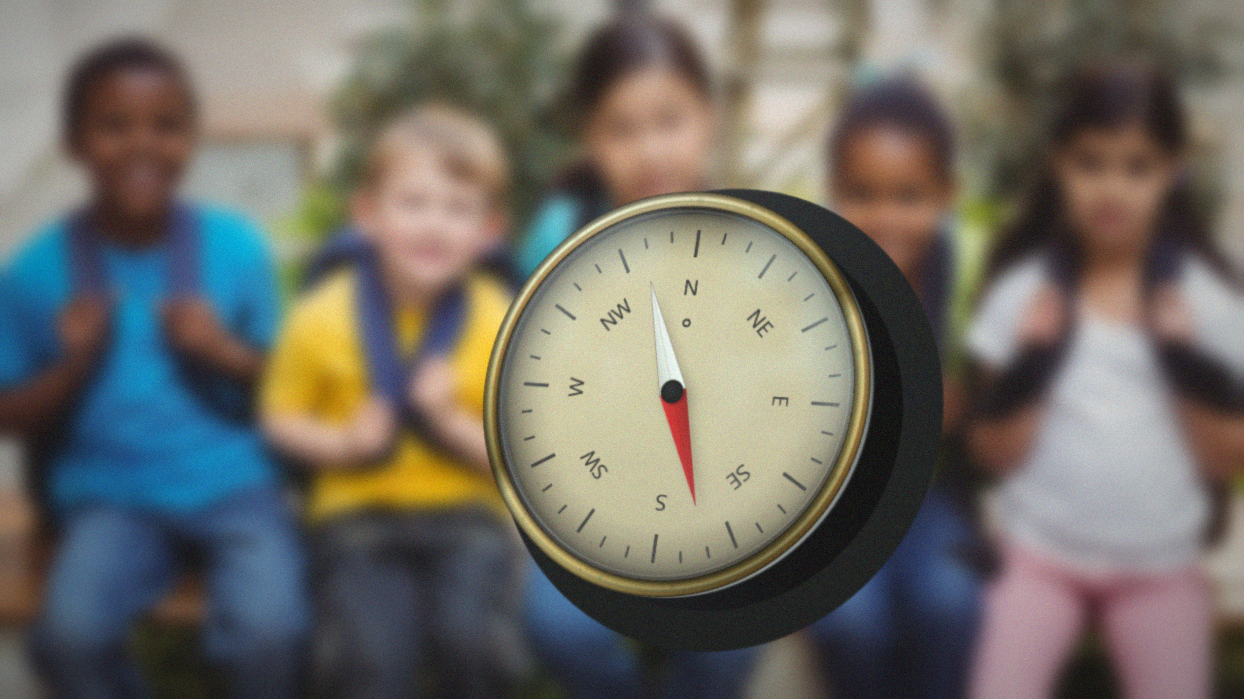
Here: 160°
